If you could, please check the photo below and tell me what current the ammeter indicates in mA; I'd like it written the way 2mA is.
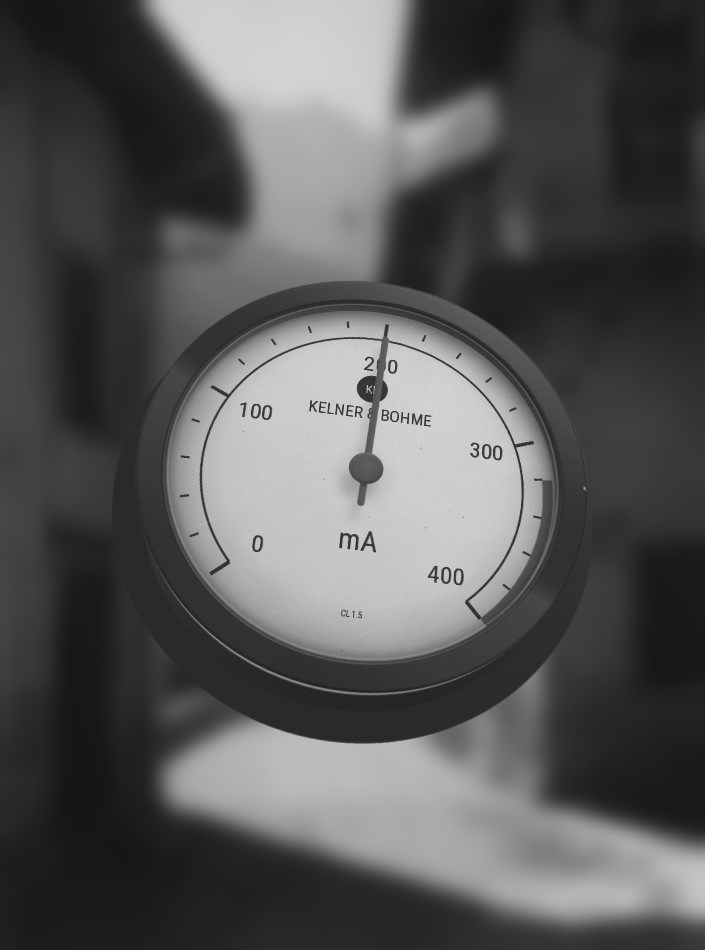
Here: 200mA
